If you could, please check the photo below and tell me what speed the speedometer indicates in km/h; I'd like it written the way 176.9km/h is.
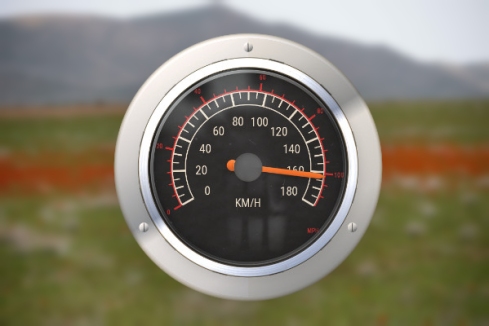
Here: 162.5km/h
